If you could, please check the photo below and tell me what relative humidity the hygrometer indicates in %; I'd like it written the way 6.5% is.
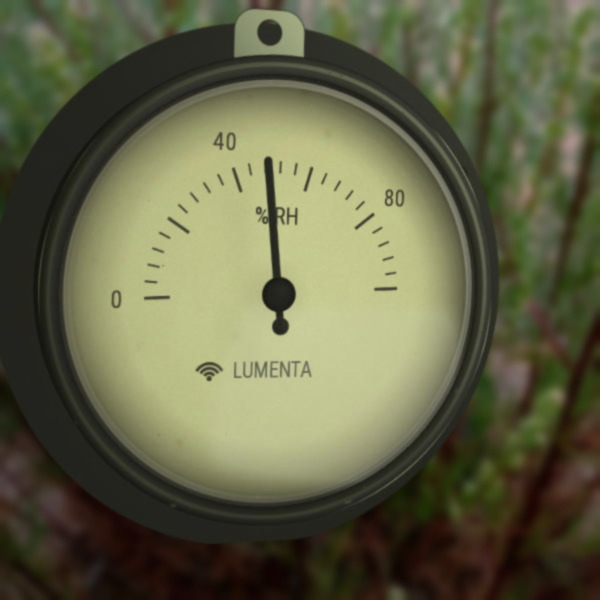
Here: 48%
